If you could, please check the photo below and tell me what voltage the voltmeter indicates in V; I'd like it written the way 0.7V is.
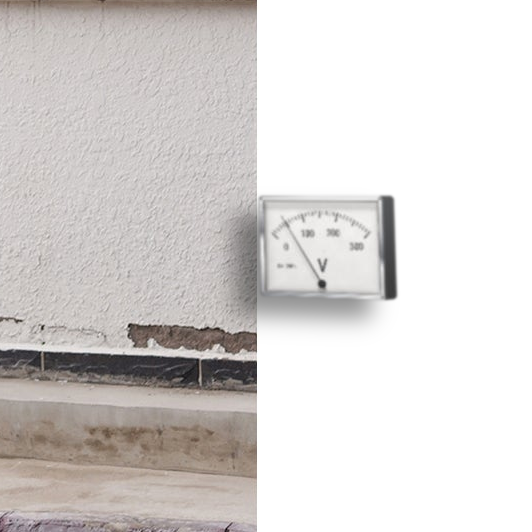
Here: 50V
